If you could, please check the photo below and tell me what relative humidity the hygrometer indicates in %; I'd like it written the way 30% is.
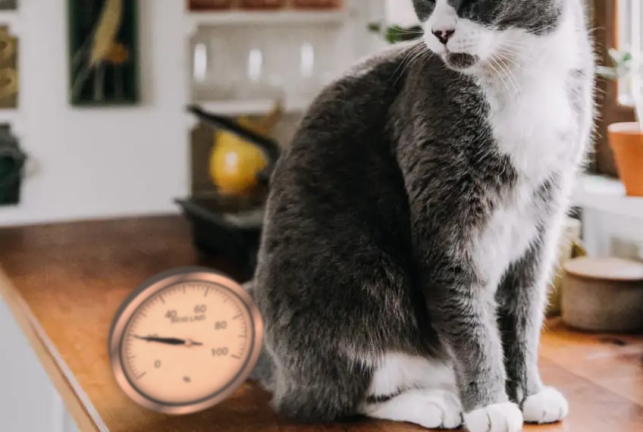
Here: 20%
